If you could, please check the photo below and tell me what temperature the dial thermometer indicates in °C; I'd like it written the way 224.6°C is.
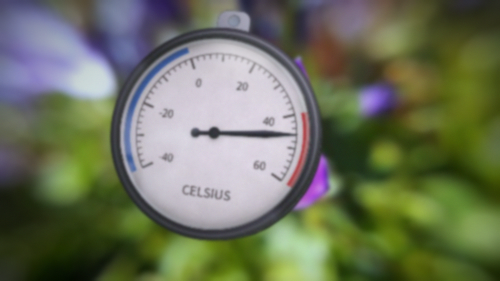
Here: 46°C
